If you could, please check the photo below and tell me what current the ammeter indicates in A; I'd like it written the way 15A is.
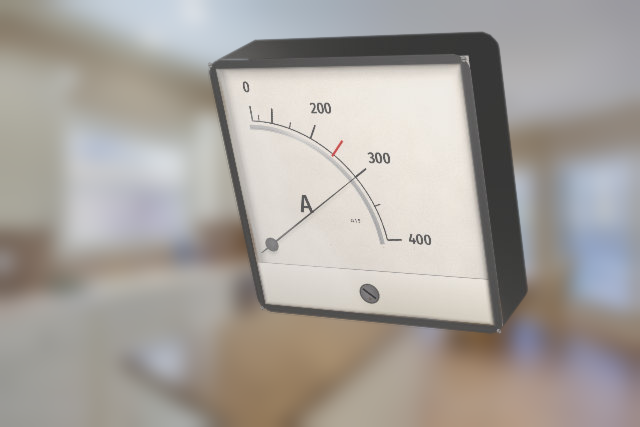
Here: 300A
